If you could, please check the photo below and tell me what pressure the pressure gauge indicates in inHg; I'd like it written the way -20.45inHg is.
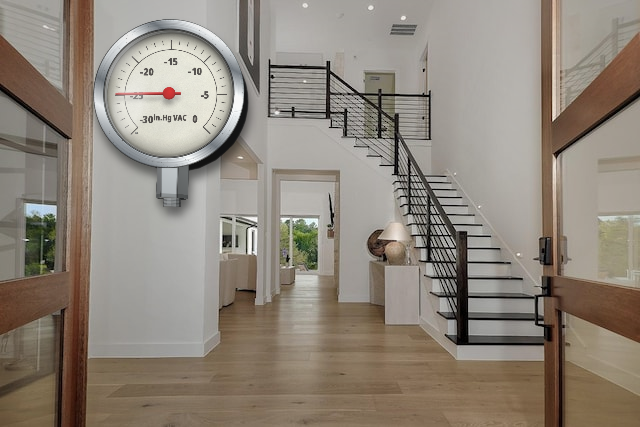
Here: -25inHg
